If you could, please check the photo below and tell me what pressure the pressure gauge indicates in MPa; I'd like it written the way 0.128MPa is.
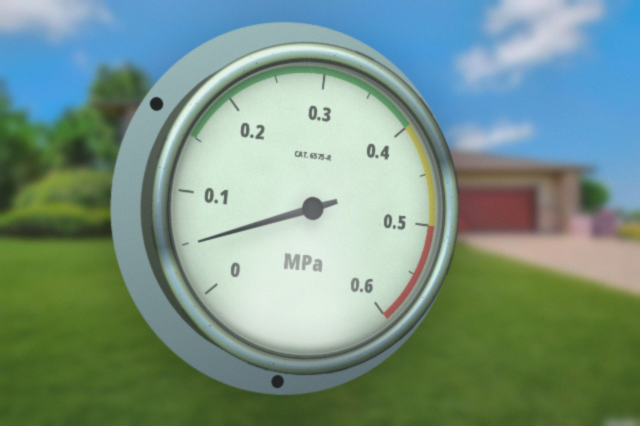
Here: 0.05MPa
